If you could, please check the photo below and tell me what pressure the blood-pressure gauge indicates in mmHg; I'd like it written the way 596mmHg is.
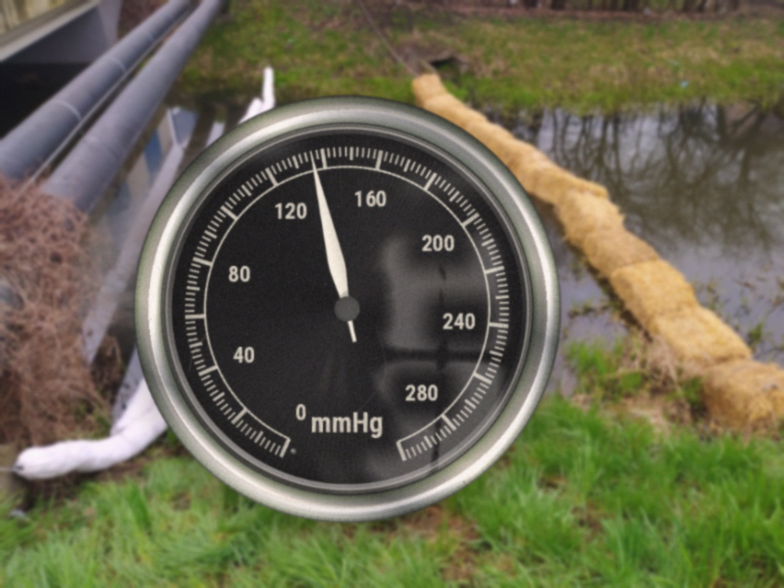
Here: 136mmHg
